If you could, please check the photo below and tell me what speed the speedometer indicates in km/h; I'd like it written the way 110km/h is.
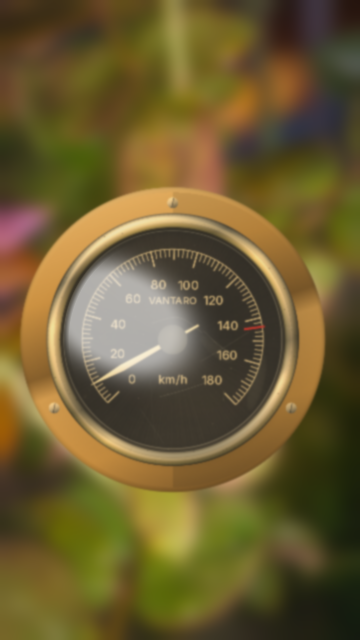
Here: 10km/h
